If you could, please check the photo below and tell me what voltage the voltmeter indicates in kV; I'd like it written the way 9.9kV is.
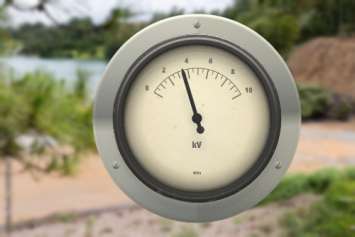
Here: 3.5kV
